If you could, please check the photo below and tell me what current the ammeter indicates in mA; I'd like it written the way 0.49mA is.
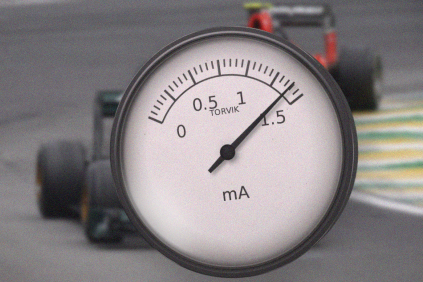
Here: 1.4mA
